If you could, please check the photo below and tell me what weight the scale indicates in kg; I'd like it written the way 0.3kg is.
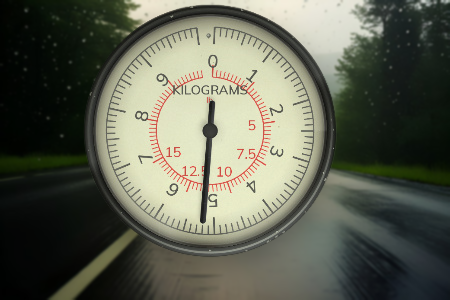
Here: 5.2kg
